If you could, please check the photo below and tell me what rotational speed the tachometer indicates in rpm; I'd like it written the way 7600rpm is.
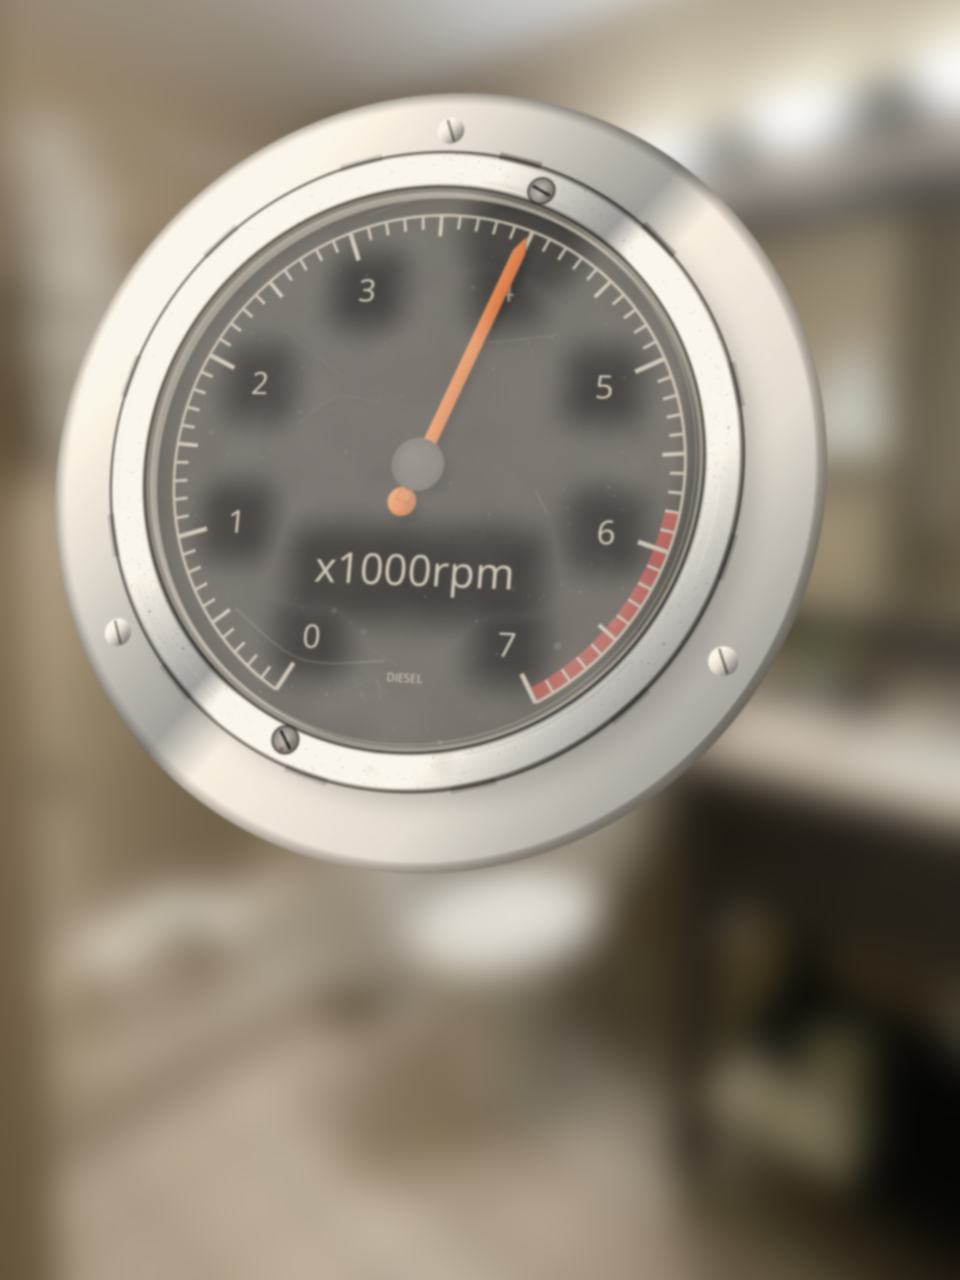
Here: 4000rpm
